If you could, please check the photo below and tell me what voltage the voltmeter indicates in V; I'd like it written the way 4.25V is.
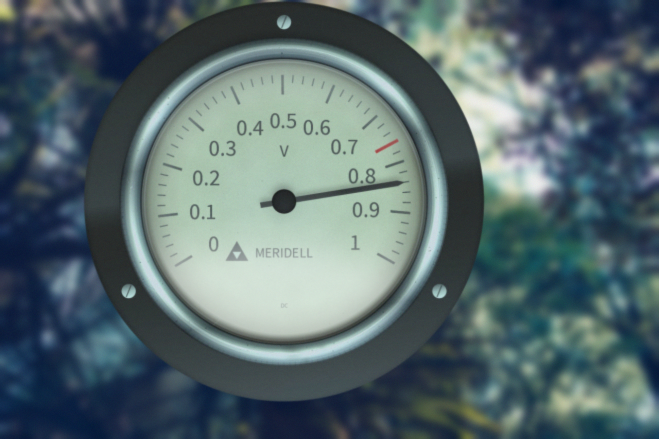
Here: 0.84V
